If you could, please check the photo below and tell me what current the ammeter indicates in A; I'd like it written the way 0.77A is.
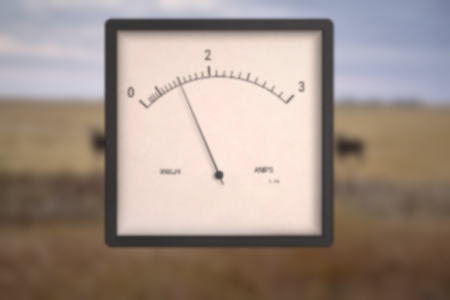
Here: 1.5A
